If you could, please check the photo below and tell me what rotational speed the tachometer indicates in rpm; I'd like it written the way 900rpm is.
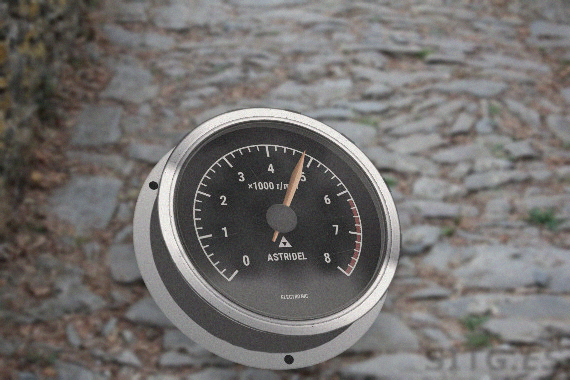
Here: 4800rpm
